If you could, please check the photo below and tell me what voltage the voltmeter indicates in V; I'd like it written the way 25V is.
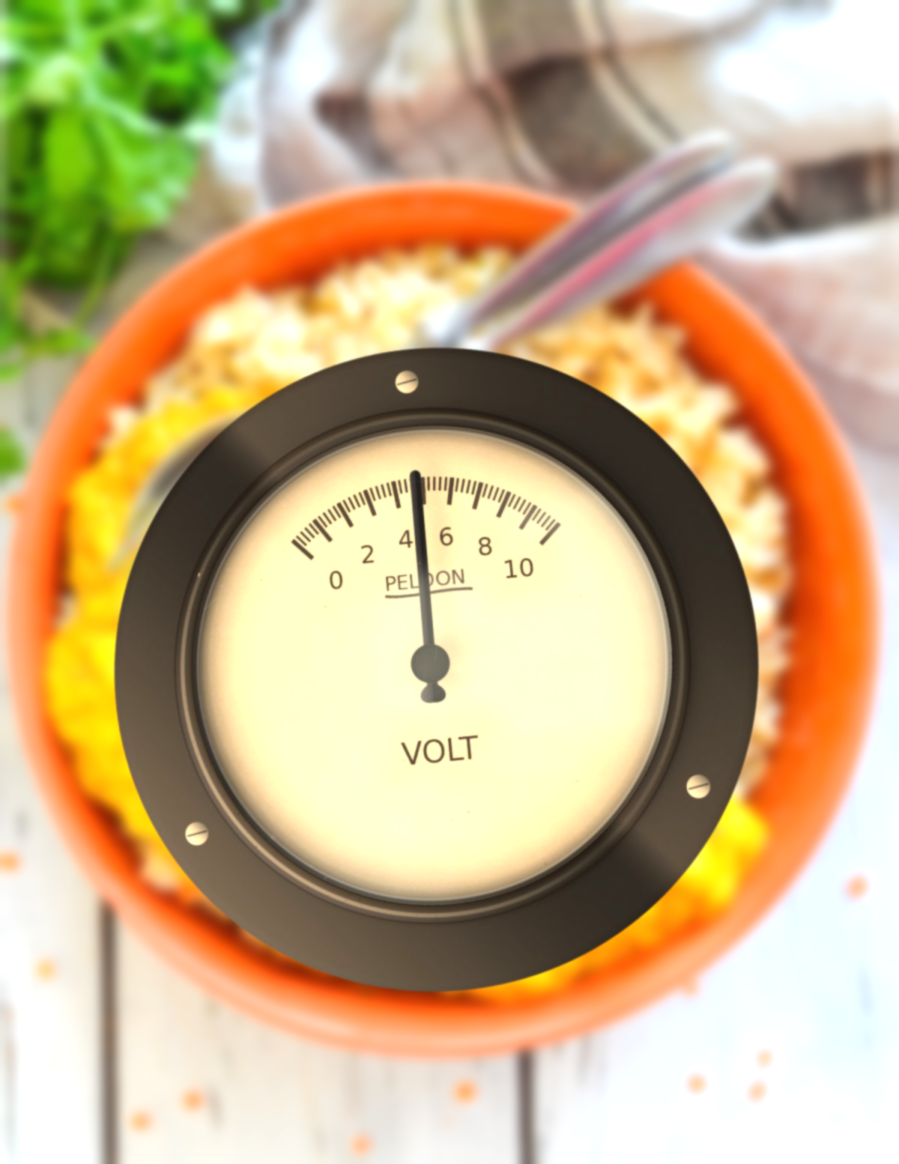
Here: 4.8V
